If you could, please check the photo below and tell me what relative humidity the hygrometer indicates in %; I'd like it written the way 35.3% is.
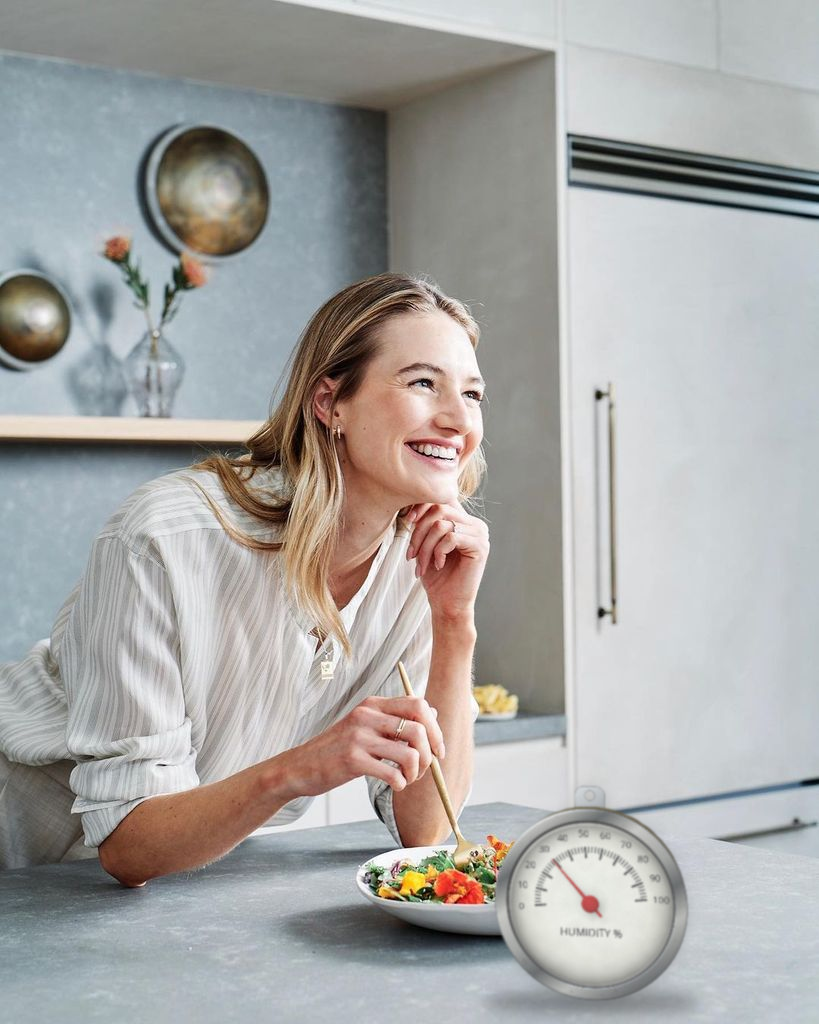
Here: 30%
